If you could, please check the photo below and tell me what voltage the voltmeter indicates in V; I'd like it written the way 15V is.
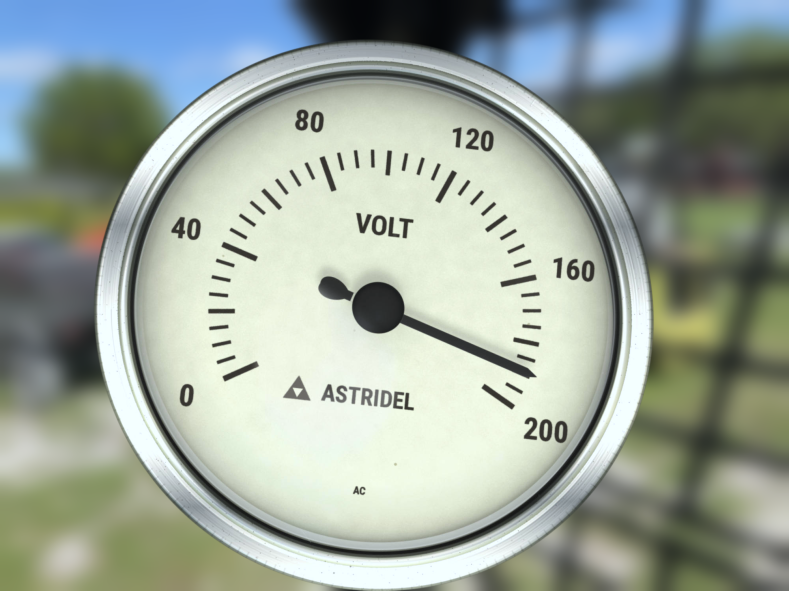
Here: 190V
